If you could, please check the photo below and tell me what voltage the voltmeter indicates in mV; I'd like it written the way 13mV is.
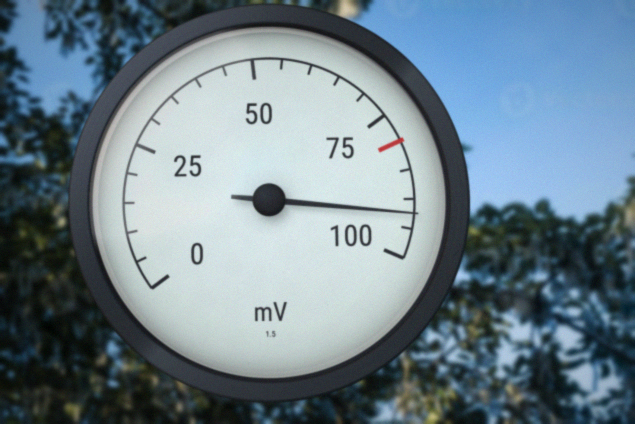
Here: 92.5mV
